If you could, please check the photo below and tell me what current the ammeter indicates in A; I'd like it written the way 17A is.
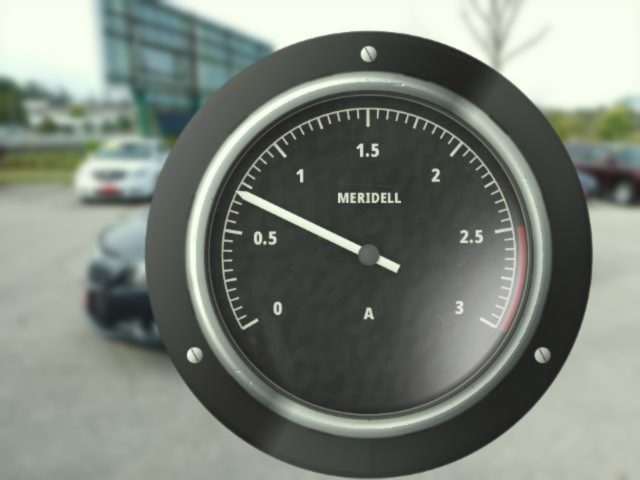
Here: 0.7A
